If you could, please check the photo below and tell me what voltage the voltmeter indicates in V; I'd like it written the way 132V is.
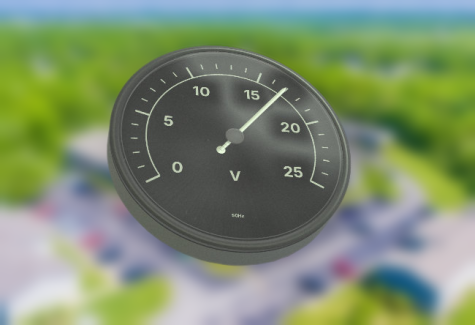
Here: 17V
